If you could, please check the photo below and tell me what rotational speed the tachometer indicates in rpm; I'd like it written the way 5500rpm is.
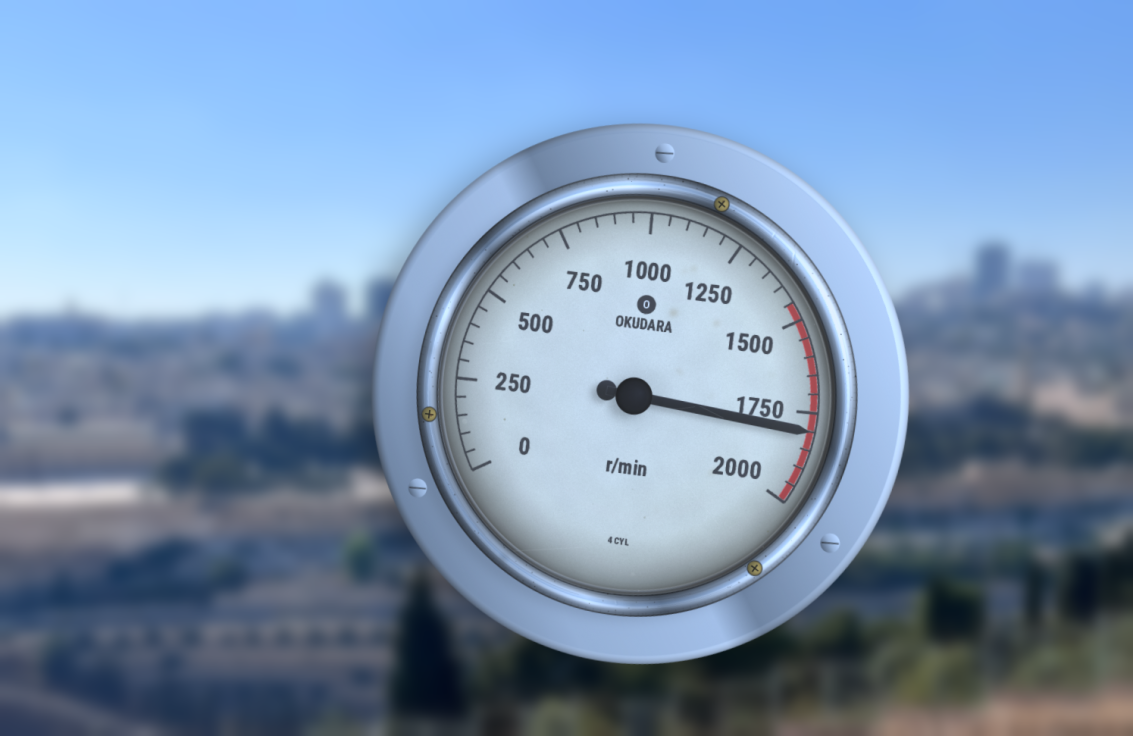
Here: 1800rpm
